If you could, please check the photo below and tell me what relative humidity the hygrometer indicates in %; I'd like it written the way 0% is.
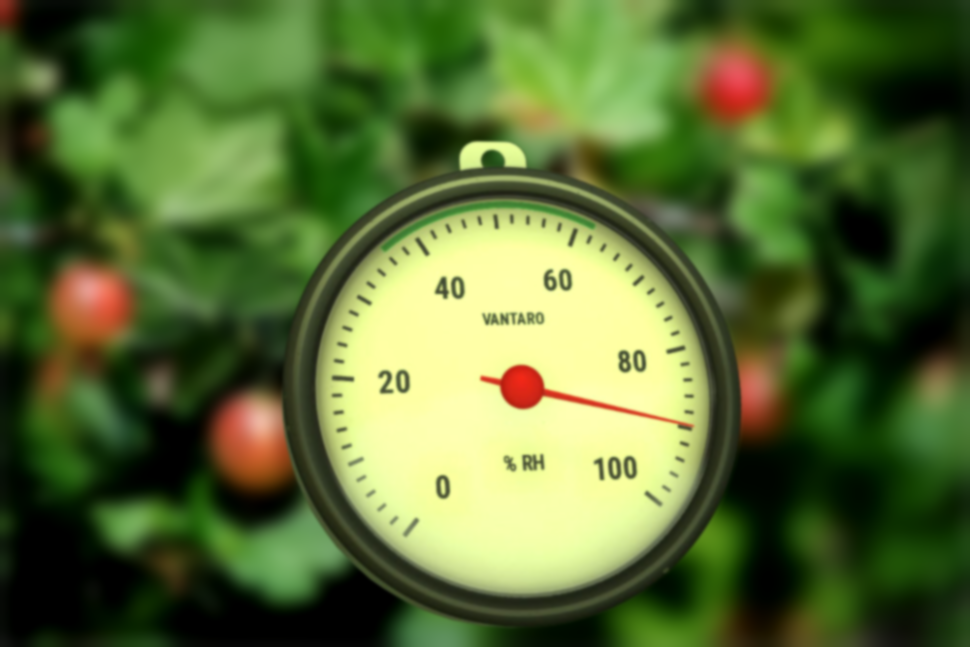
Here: 90%
